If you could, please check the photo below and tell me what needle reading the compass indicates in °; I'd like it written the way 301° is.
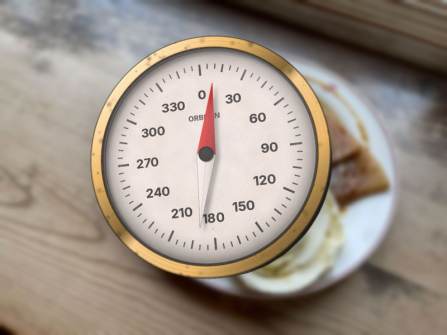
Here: 10°
